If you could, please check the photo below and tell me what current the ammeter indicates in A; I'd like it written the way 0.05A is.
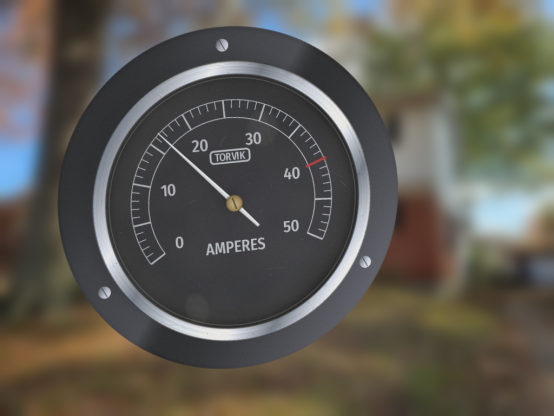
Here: 16.5A
